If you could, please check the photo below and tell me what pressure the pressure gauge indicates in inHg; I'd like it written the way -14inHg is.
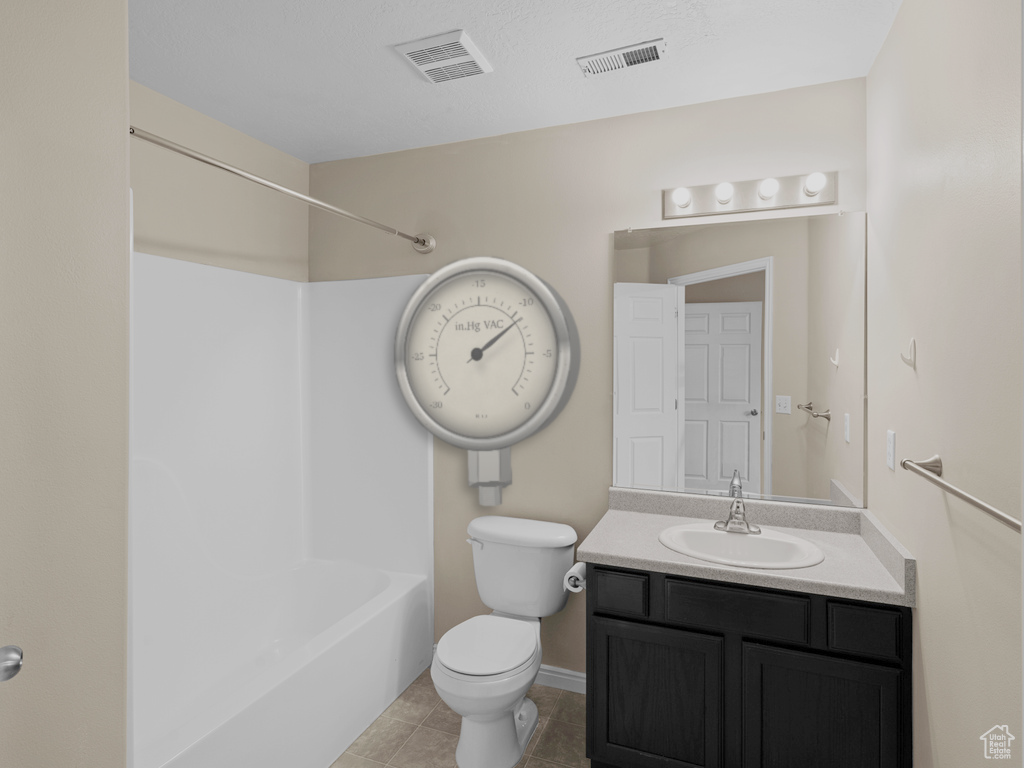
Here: -9inHg
